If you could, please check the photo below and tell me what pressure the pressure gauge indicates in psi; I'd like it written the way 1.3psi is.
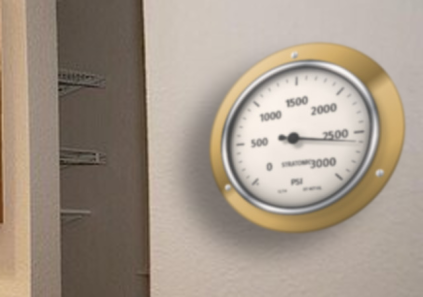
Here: 2600psi
